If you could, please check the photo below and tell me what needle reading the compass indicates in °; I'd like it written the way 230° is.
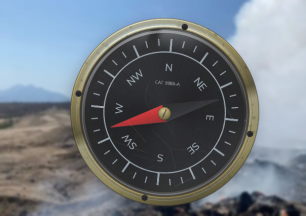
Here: 250°
